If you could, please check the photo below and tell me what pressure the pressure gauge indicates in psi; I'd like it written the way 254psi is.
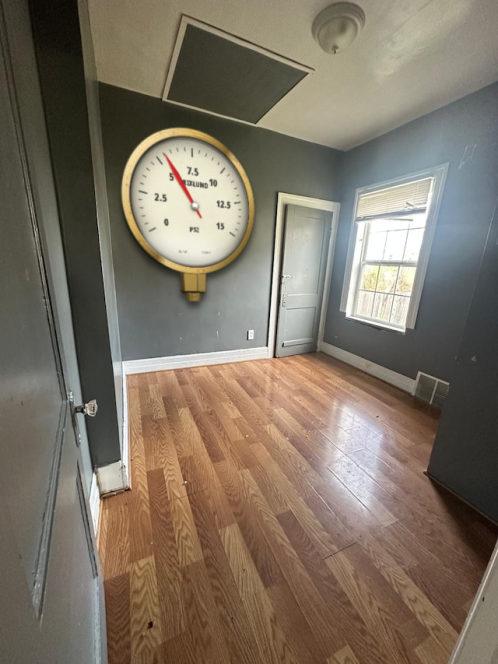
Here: 5.5psi
